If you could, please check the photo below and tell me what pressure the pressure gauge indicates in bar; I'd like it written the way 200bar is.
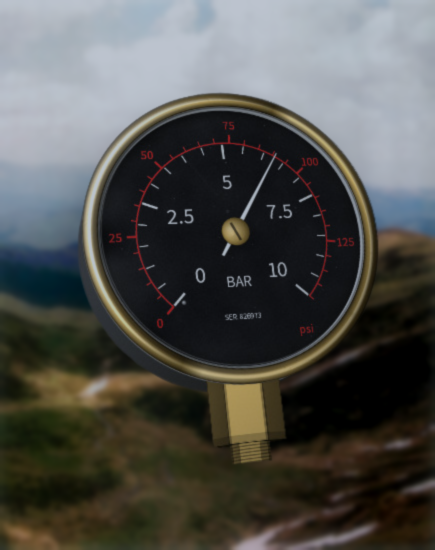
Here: 6.25bar
